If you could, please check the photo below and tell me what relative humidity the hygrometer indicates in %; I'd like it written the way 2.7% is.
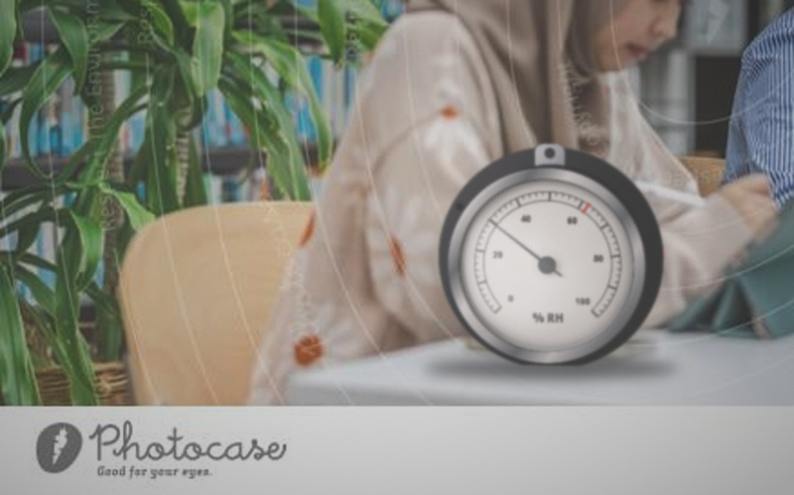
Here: 30%
